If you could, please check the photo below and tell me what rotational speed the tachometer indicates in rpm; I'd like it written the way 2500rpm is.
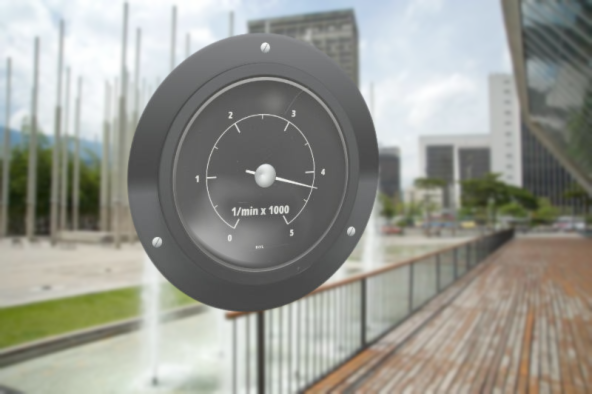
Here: 4250rpm
